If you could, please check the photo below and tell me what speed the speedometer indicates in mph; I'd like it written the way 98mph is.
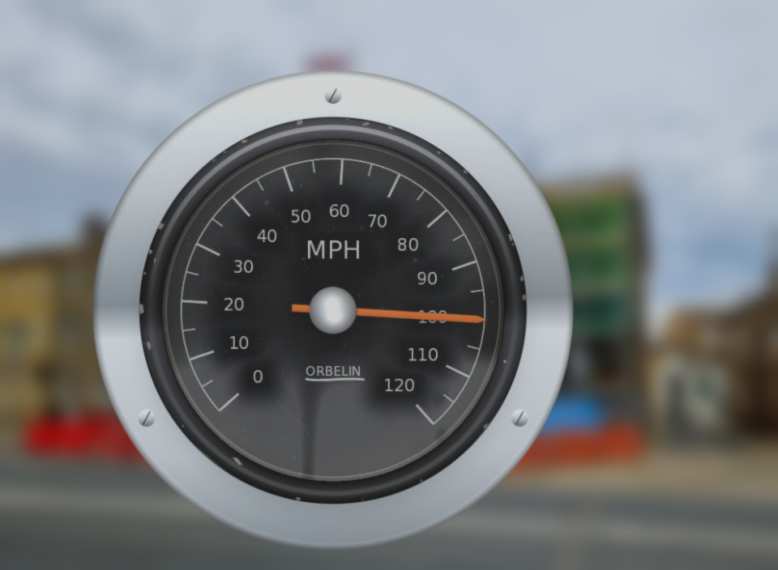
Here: 100mph
